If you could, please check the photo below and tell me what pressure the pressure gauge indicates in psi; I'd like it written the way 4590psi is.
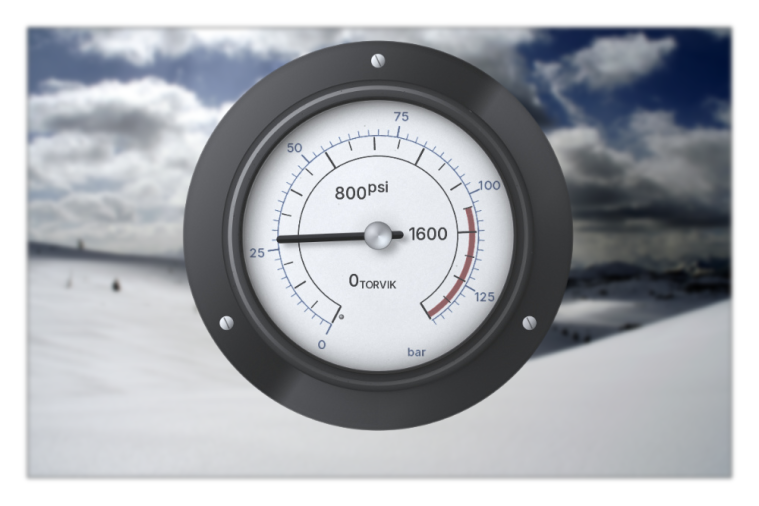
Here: 400psi
